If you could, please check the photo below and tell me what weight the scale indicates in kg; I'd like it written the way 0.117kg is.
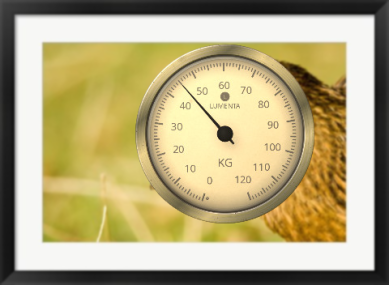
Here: 45kg
